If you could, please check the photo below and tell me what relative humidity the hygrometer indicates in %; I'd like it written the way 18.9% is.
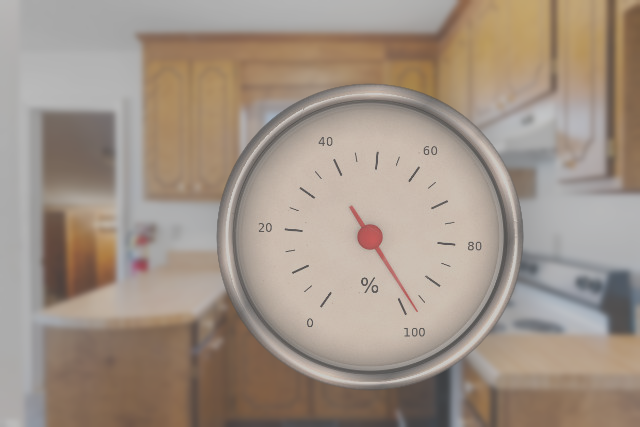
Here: 97.5%
